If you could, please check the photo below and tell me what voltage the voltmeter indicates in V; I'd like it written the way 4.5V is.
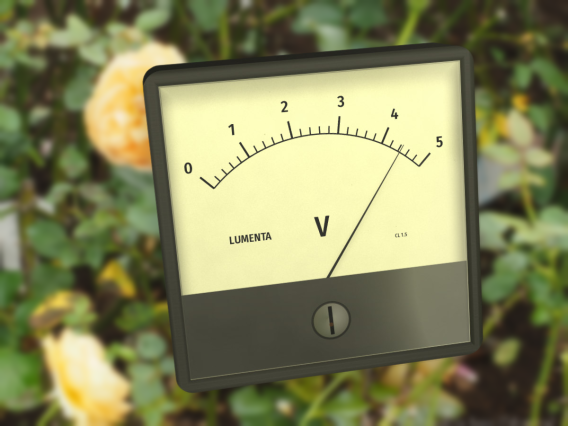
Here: 4.4V
